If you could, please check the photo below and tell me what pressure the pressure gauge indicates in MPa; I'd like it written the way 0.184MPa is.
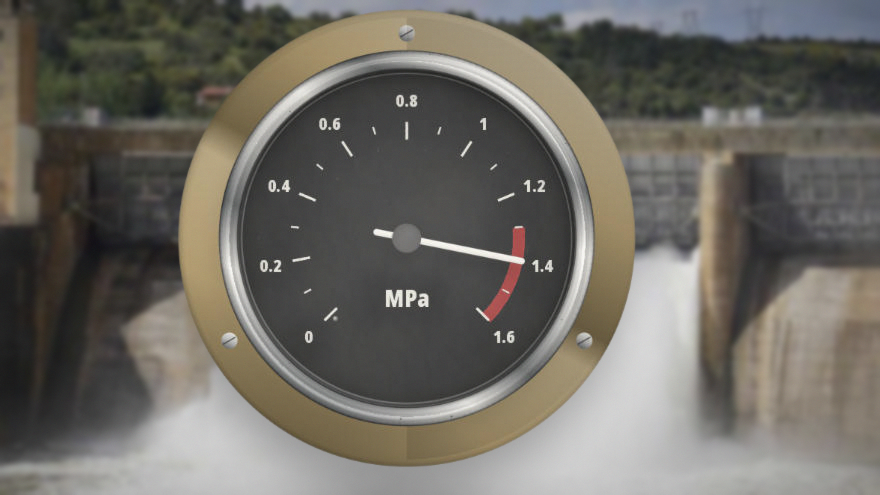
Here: 1.4MPa
